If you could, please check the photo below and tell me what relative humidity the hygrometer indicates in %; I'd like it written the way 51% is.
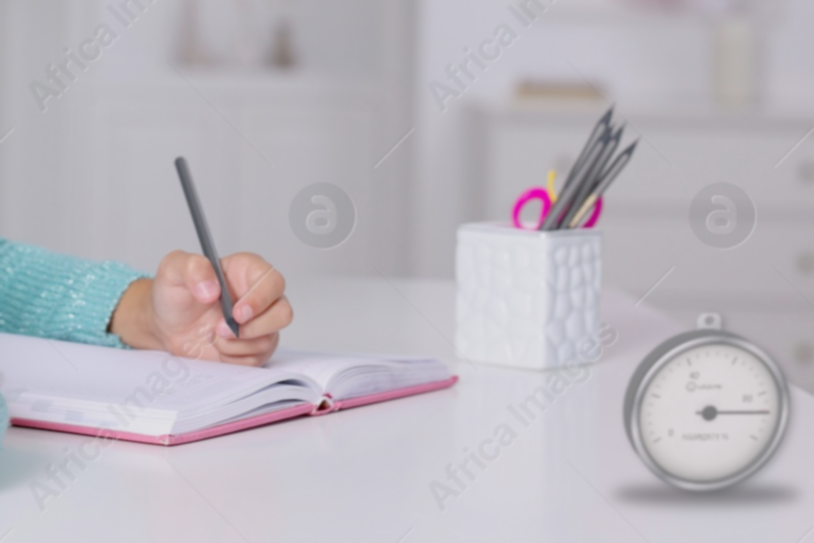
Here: 88%
